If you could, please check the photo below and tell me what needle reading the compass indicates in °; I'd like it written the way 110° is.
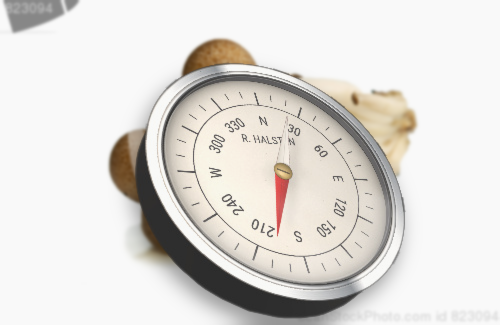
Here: 200°
